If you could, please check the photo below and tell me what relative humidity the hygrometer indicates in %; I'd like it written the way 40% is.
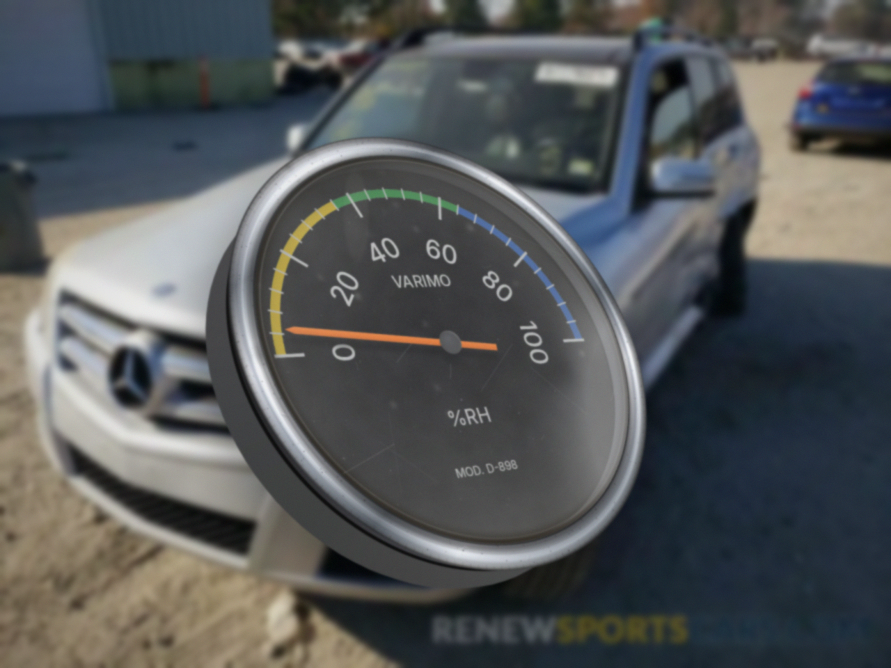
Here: 4%
